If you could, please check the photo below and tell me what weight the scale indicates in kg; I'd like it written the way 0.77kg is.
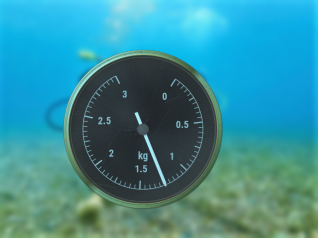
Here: 1.25kg
